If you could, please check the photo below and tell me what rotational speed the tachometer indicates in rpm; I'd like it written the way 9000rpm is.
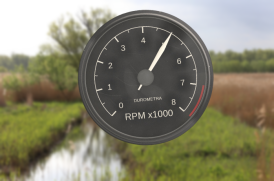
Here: 5000rpm
